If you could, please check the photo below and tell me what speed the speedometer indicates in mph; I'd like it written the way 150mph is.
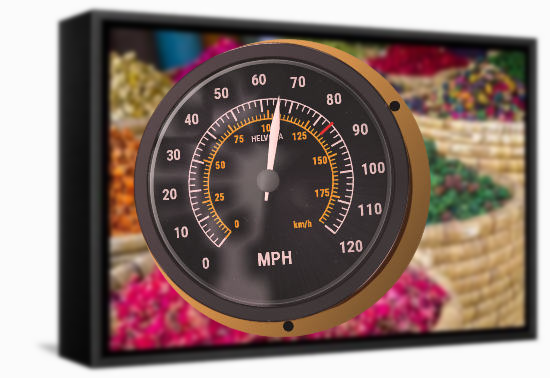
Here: 66mph
